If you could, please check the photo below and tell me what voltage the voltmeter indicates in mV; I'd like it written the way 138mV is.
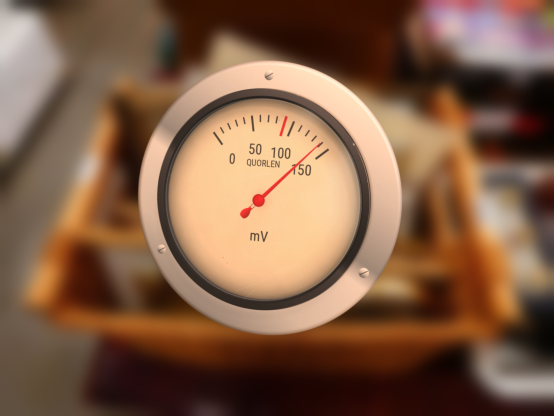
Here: 140mV
